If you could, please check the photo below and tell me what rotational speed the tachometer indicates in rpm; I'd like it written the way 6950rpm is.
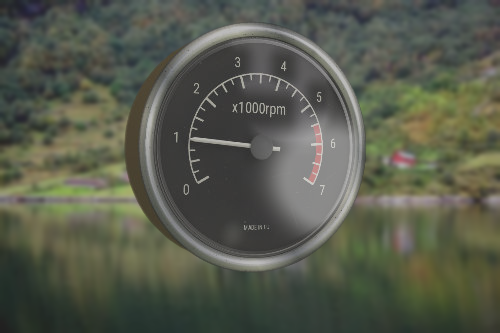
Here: 1000rpm
